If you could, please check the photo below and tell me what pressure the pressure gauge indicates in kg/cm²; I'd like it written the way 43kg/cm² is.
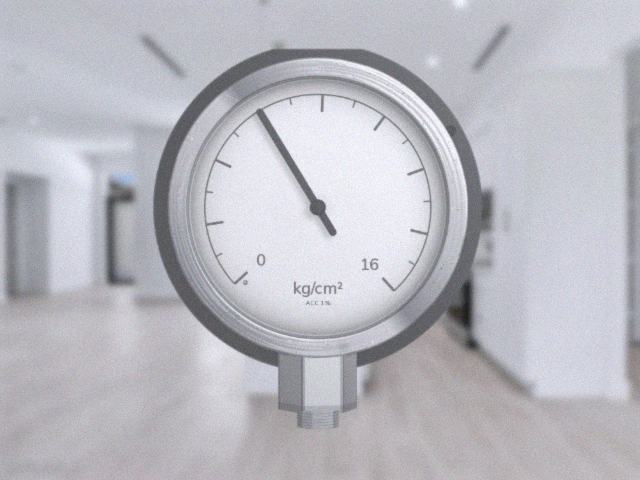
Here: 6kg/cm²
